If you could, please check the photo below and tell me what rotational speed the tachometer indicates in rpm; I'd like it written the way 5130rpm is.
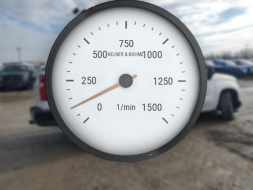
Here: 100rpm
